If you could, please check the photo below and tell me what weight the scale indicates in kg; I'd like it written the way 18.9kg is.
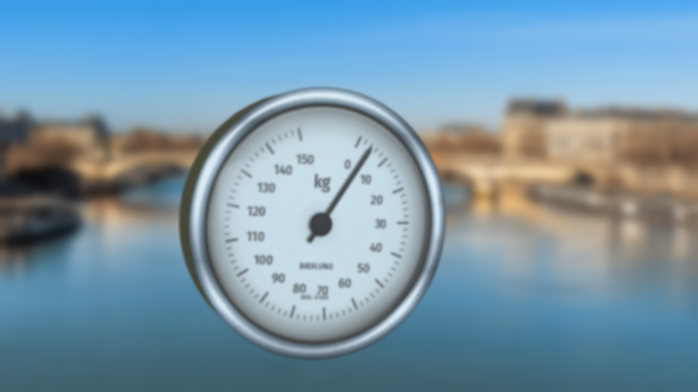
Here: 4kg
